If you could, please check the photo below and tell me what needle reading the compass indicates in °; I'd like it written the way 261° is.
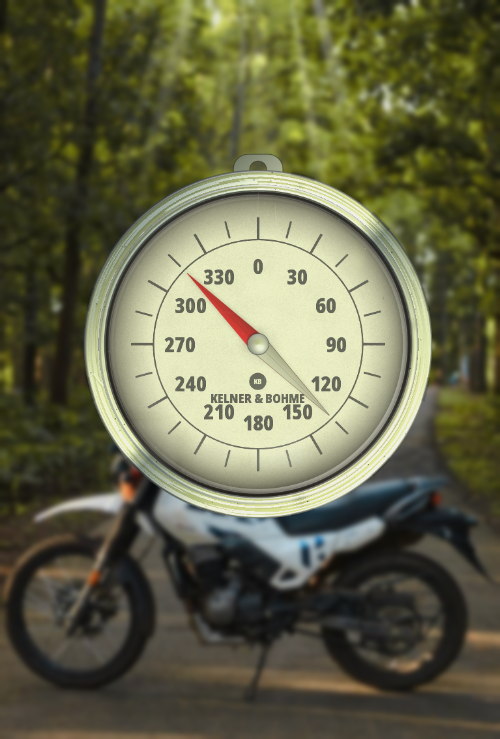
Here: 315°
